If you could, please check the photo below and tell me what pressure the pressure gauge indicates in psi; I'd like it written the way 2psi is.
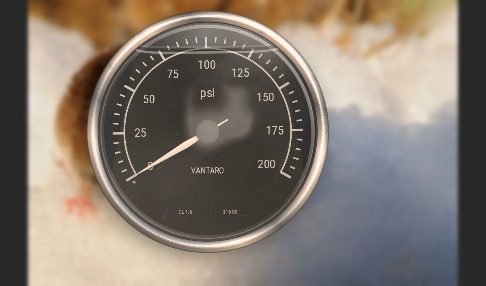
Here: 0psi
